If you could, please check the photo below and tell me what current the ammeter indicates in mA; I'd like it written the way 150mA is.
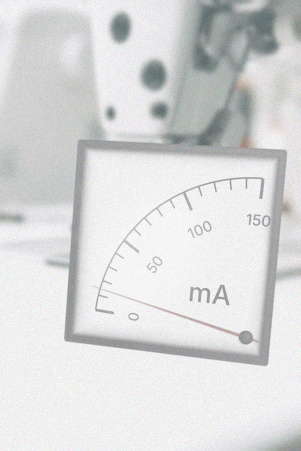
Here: 15mA
